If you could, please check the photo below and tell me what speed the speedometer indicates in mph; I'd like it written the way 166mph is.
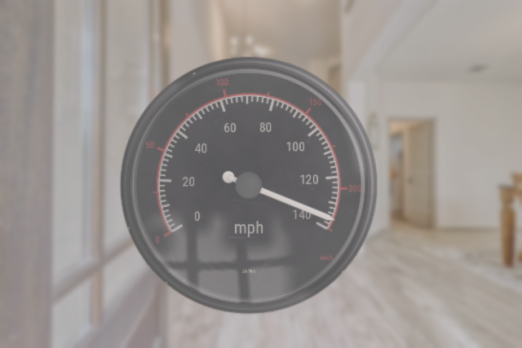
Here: 136mph
